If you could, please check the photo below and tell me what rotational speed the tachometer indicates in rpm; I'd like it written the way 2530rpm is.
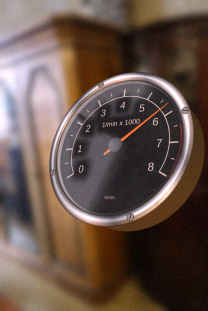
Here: 5750rpm
